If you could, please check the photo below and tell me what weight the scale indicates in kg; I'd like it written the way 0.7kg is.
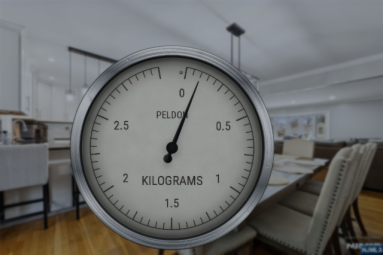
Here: 0.1kg
